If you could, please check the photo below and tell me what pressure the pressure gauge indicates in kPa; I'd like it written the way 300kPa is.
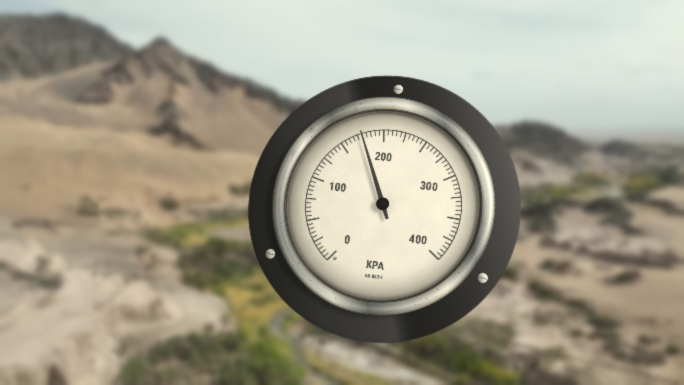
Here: 175kPa
